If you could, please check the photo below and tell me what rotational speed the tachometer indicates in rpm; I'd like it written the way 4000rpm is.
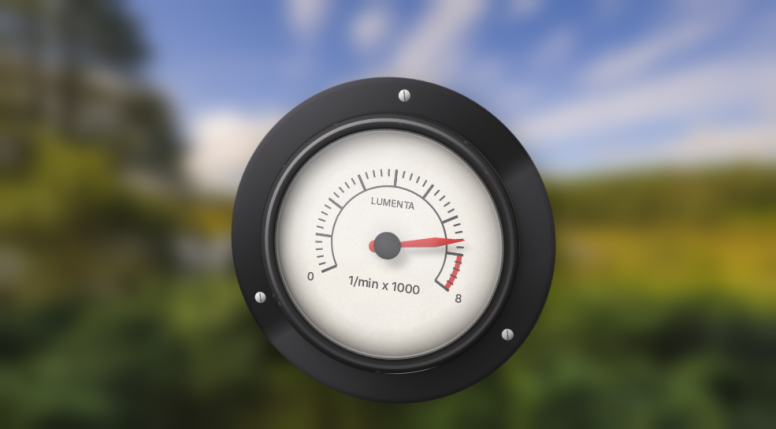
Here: 6600rpm
